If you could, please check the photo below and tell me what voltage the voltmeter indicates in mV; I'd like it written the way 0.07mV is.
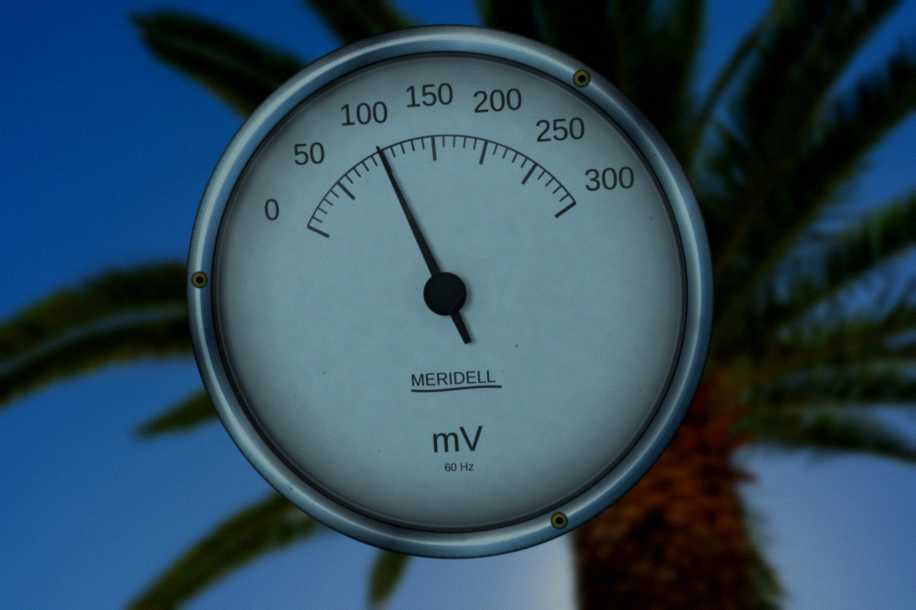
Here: 100mV
